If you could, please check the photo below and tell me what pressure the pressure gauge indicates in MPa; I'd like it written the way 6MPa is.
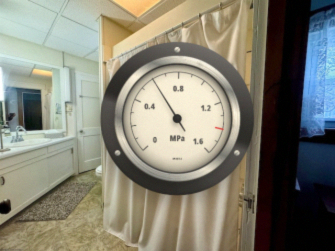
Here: 0.6MPa
